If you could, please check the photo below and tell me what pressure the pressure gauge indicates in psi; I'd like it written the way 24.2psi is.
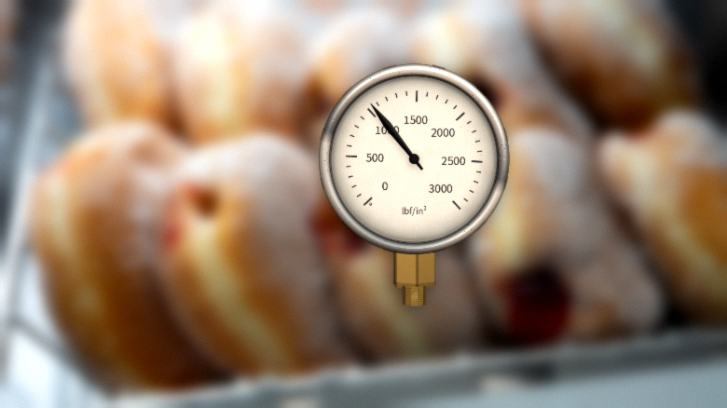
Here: 1050psi
